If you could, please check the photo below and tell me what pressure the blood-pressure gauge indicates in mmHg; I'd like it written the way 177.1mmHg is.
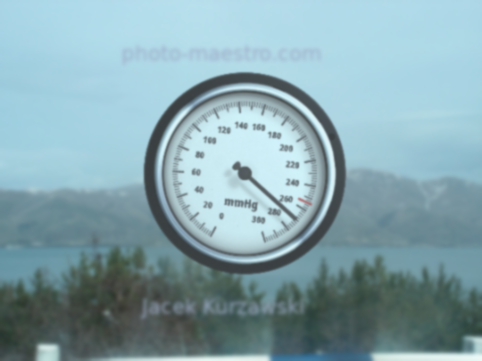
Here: 270mmHg
